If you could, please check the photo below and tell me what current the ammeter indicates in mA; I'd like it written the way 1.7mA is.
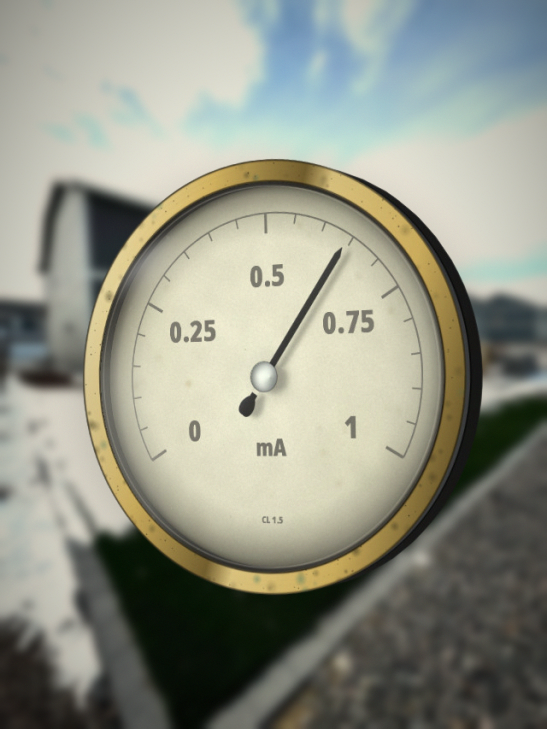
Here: 0.65mA
